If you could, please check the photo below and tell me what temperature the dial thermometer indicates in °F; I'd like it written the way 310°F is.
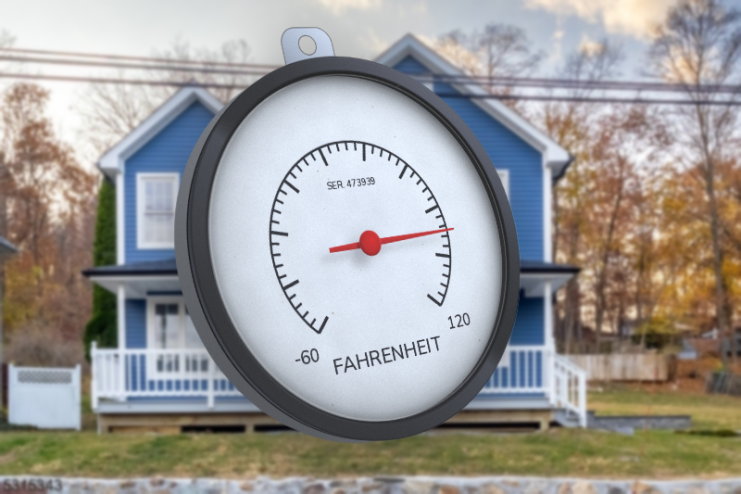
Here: 90°F
